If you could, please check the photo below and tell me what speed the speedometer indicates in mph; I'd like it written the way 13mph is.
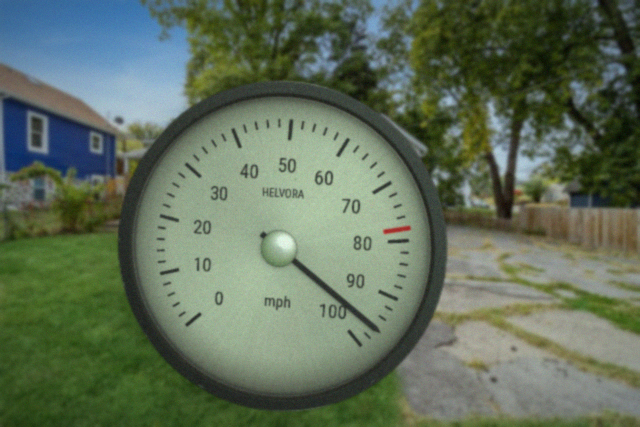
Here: 96mph
